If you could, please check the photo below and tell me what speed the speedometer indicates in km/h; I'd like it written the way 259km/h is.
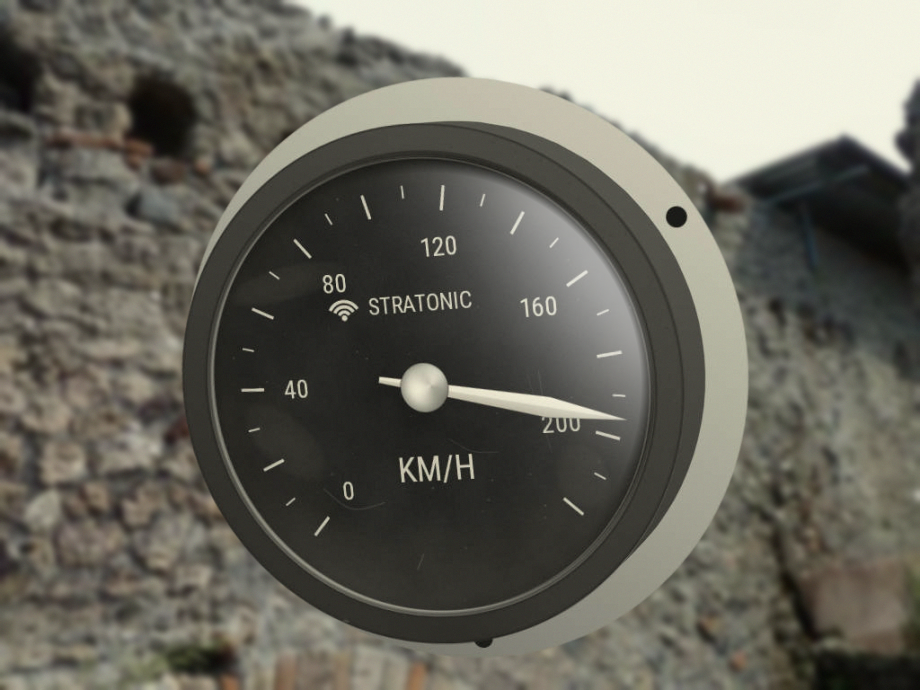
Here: 195km/h
